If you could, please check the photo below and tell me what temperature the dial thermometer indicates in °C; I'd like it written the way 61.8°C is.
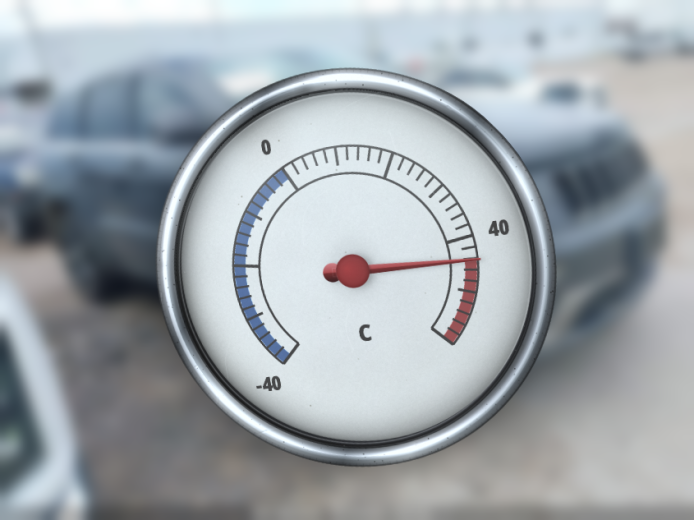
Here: 44°C
